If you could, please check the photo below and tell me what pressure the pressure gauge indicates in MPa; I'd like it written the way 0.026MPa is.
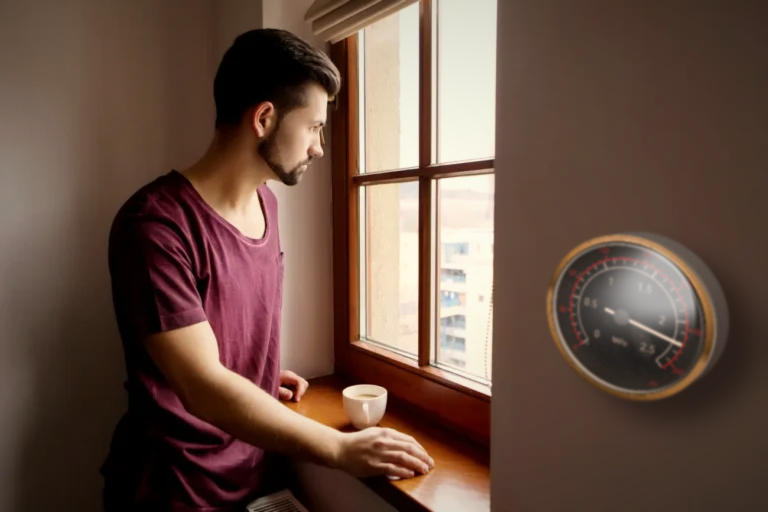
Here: 2.2MPa
